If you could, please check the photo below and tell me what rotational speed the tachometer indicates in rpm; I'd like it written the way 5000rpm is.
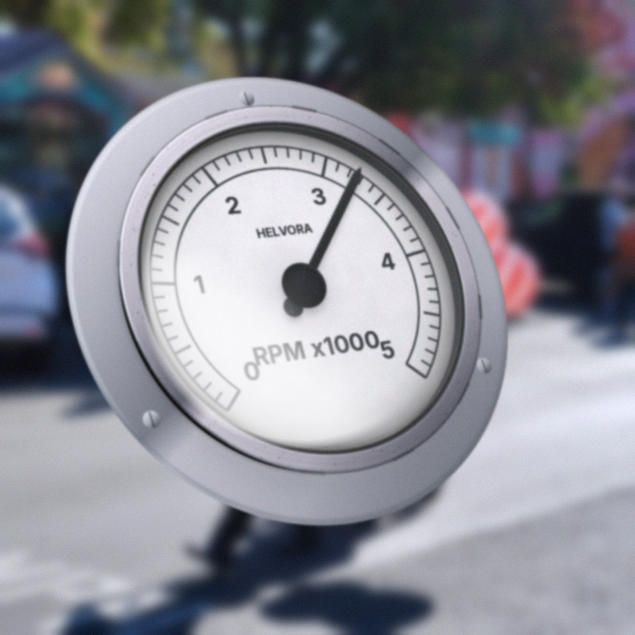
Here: 3250rpm
